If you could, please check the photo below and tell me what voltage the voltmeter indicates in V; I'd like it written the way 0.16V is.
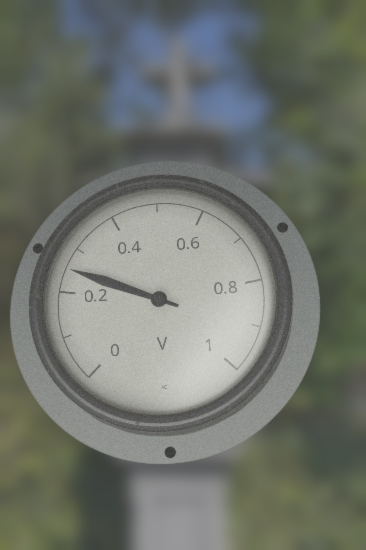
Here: 0.25V
